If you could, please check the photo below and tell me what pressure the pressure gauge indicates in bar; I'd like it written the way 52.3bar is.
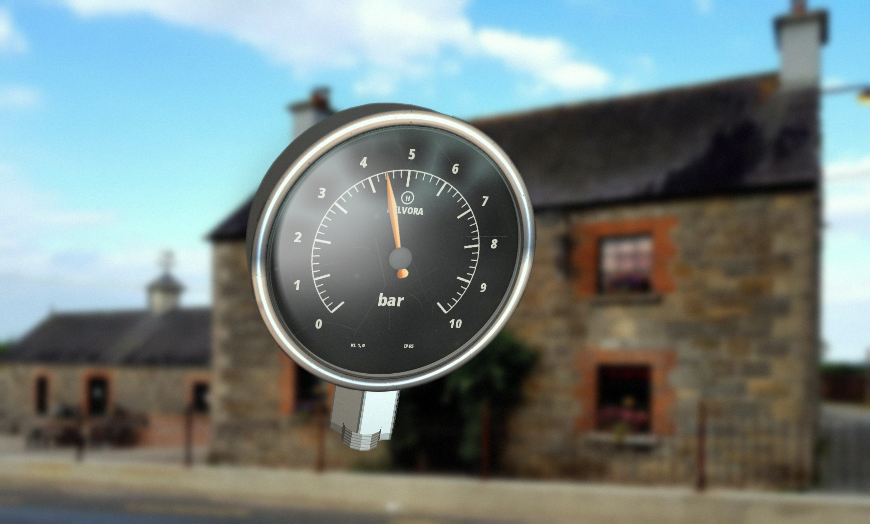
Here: 4.4bar
